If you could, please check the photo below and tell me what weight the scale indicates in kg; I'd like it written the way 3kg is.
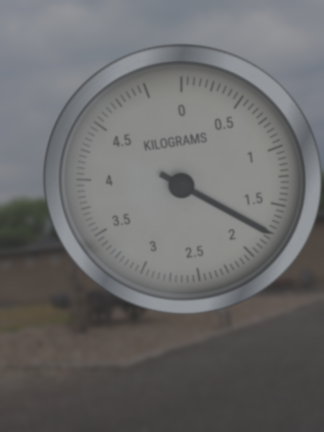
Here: 1.75kg
